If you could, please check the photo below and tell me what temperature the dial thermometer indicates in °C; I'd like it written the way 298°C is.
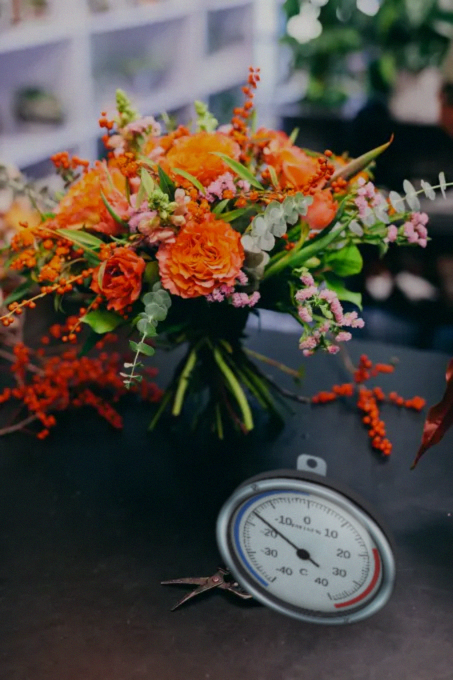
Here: -15°C
